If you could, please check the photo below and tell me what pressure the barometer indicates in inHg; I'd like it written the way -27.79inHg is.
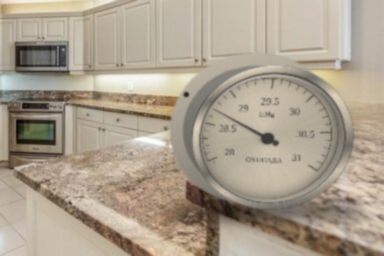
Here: 28.7inHg
